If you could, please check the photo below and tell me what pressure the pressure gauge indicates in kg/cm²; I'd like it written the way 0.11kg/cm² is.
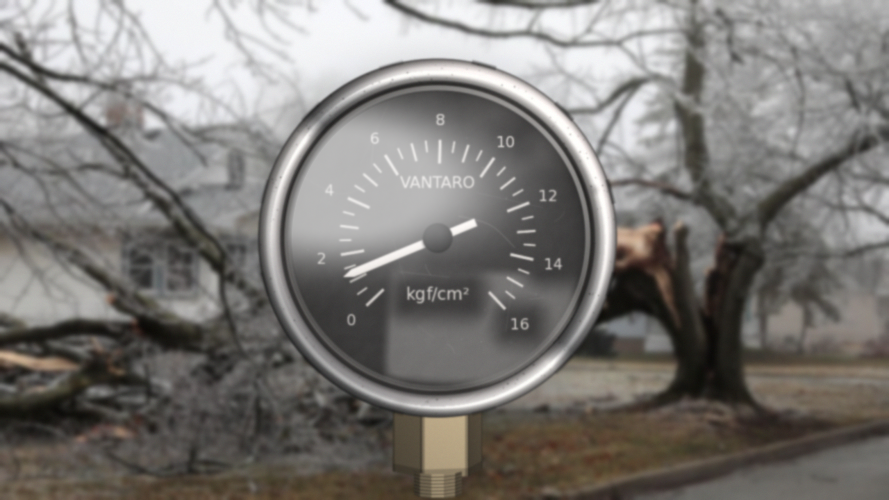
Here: 1.25kg/cm²
